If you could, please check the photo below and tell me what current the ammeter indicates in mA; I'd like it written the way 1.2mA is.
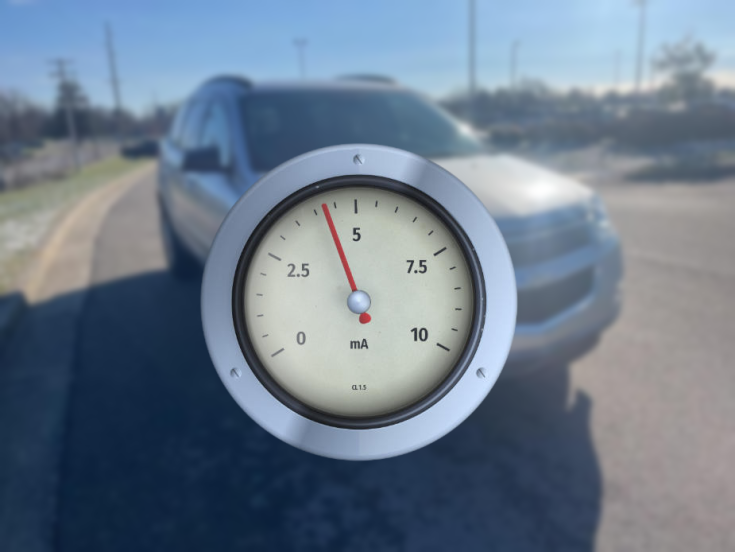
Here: 4.25mA
